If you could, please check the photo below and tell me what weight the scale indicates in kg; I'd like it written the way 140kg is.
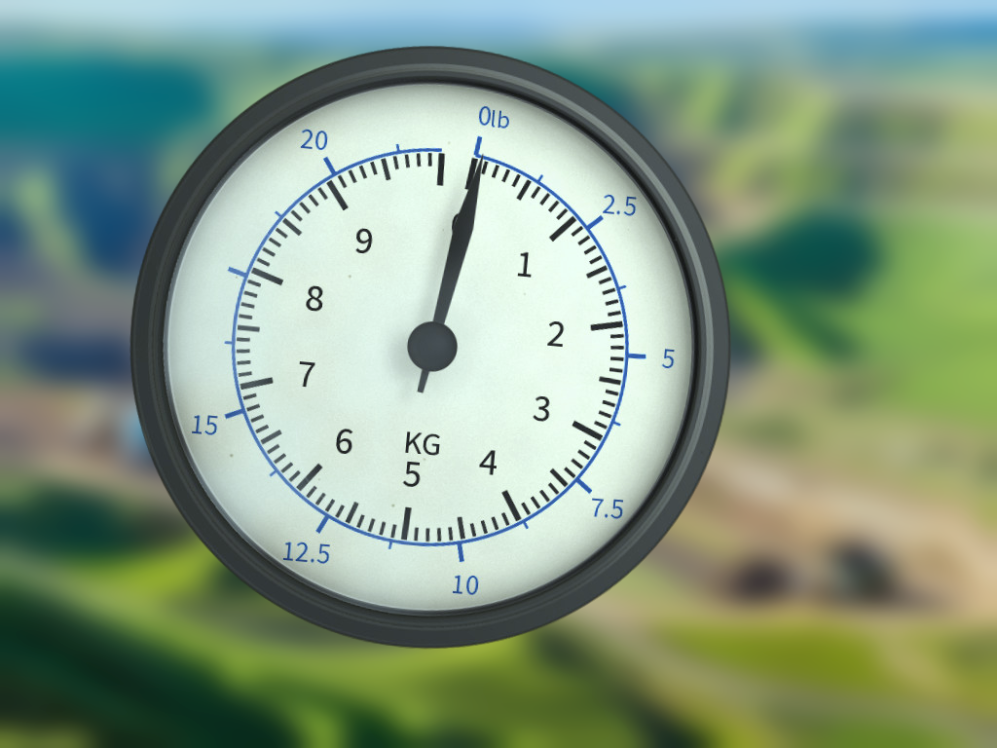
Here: 0.05kg
